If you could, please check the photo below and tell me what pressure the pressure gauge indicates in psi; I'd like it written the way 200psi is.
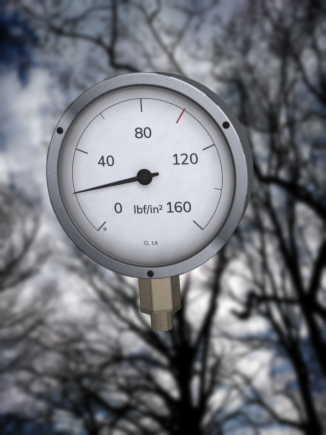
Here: 20psi
